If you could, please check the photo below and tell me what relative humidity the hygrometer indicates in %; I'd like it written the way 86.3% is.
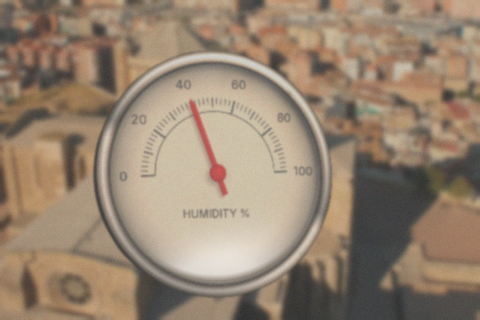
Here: 40%
